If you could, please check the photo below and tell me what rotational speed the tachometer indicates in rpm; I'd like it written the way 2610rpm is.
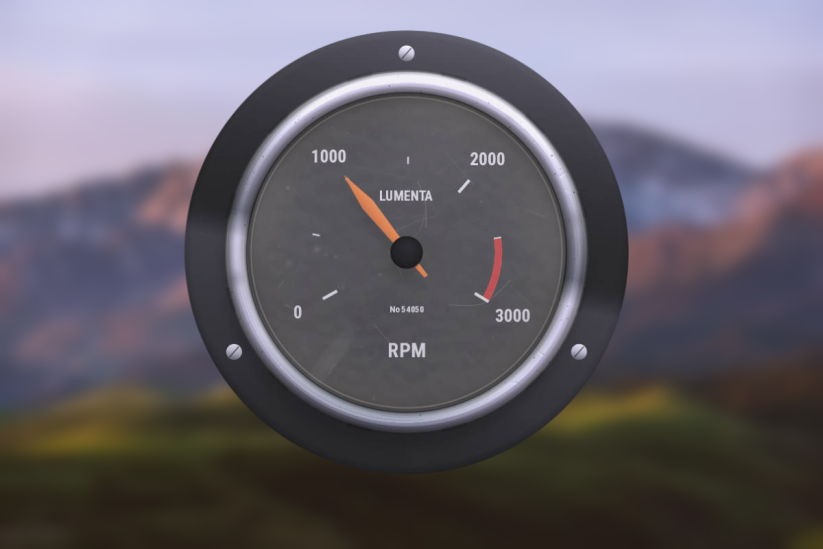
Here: 1000rpm
